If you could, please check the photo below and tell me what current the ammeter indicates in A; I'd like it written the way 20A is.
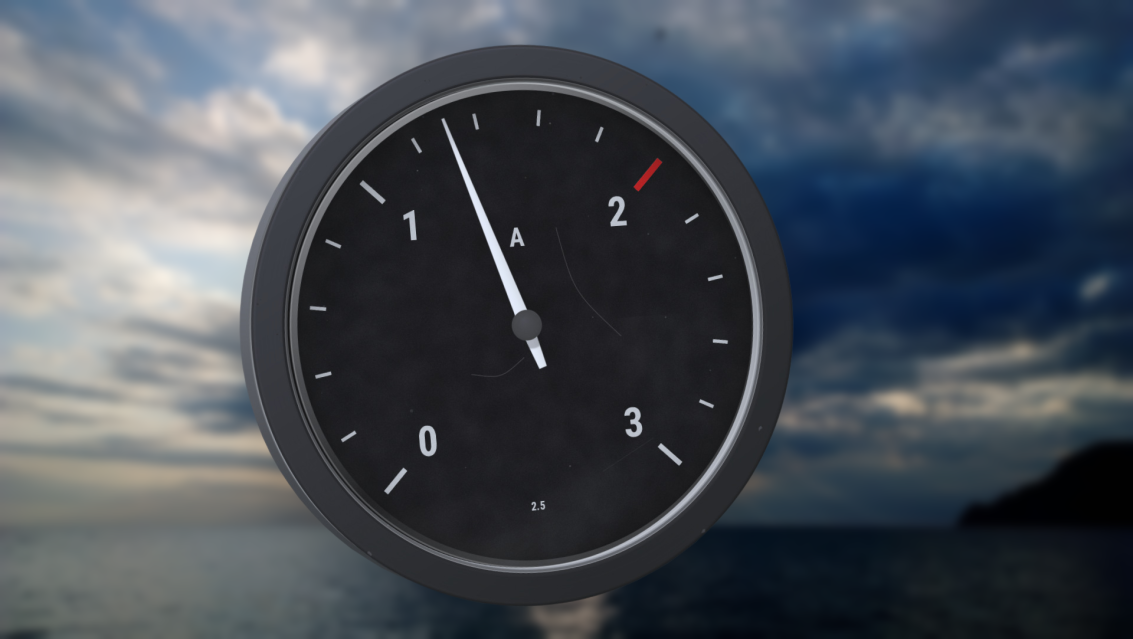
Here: 1.3A
